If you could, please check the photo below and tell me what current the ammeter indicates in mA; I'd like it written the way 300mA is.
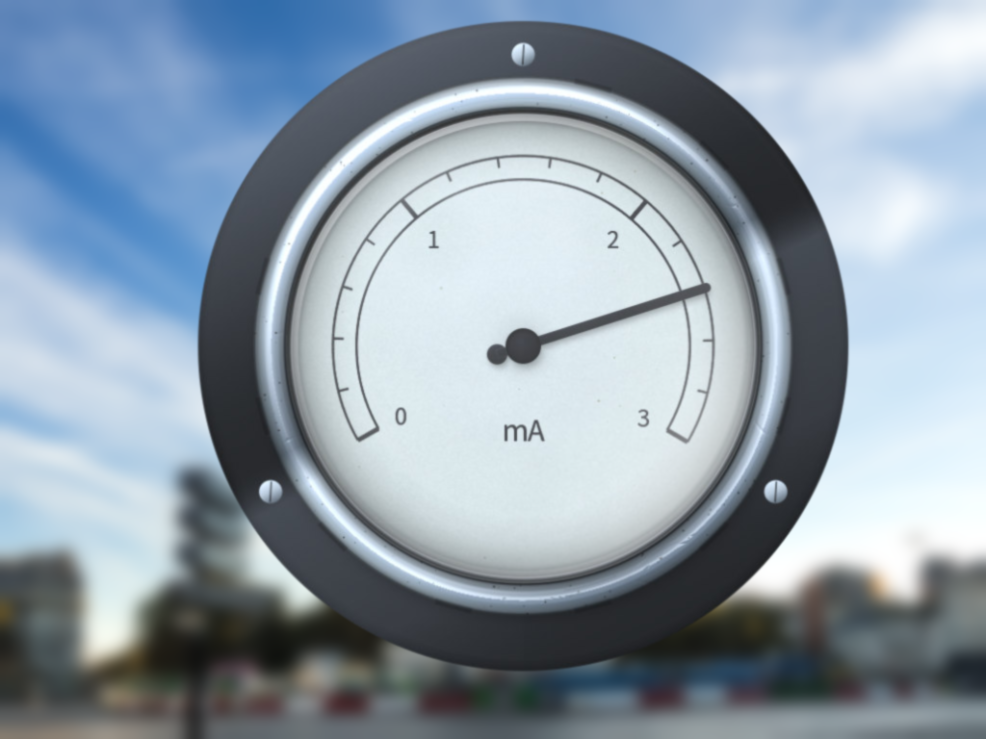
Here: 2.4mA
